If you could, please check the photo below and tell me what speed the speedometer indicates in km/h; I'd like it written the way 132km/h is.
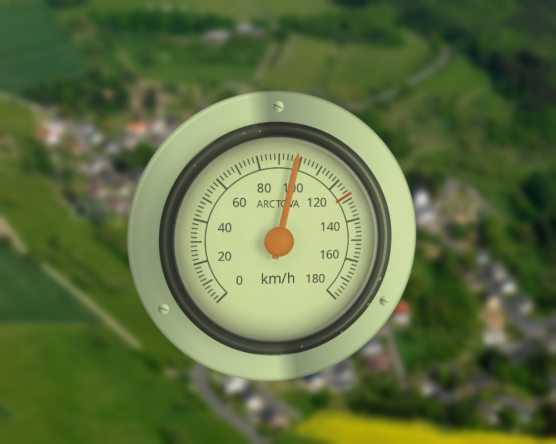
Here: 98km/h
